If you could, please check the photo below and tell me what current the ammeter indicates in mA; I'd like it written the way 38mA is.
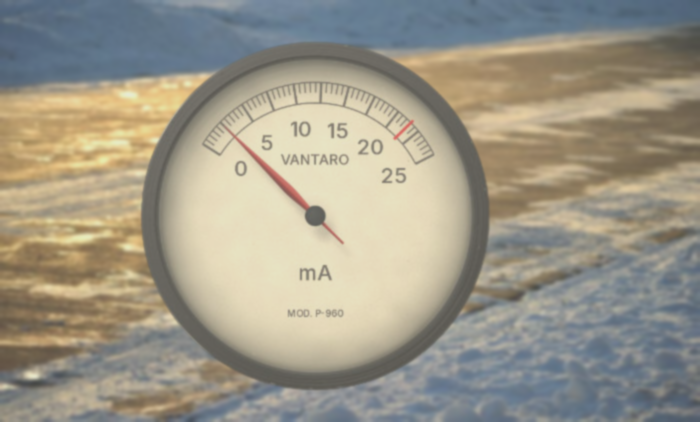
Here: 2.5mA
